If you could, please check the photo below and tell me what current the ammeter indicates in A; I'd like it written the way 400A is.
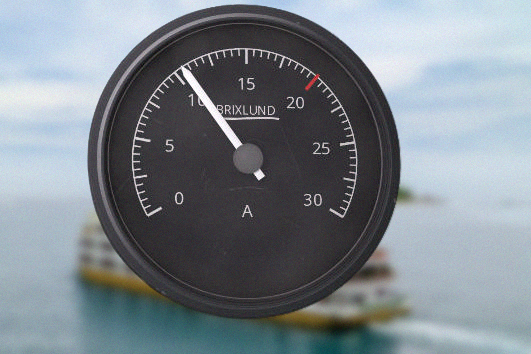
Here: 10.5A
